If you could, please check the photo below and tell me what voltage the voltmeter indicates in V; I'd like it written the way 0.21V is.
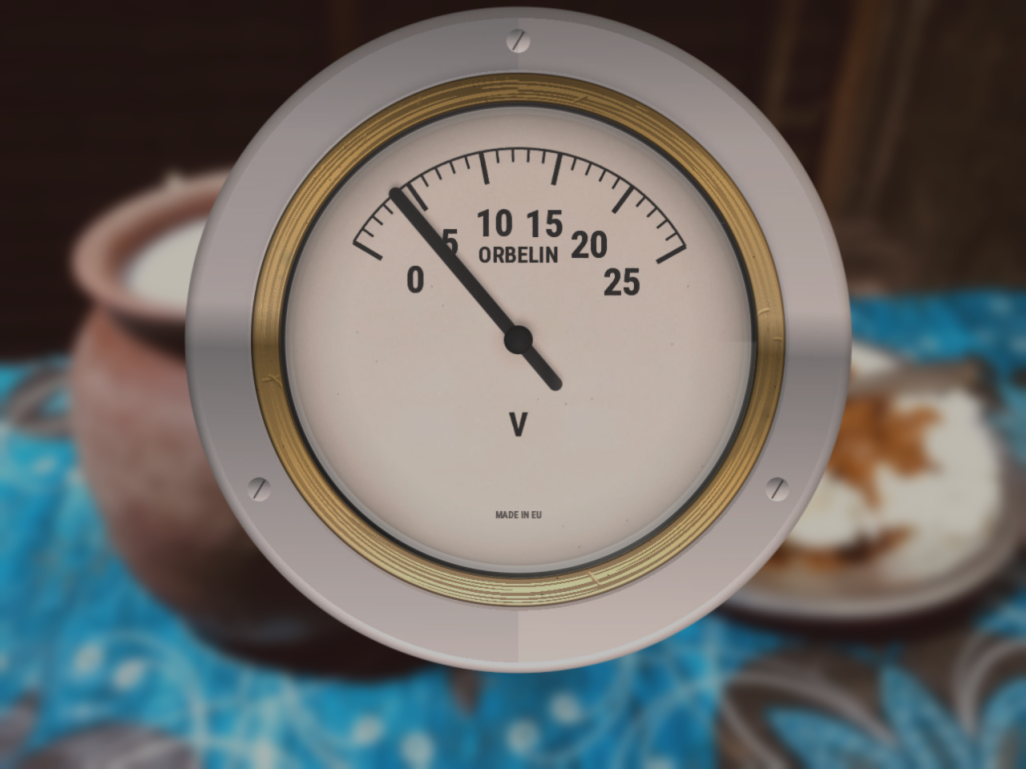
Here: 4V
